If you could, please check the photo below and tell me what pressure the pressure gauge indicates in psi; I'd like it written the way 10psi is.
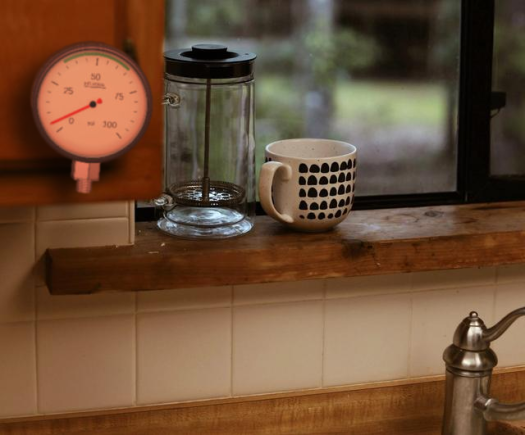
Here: 5psi
